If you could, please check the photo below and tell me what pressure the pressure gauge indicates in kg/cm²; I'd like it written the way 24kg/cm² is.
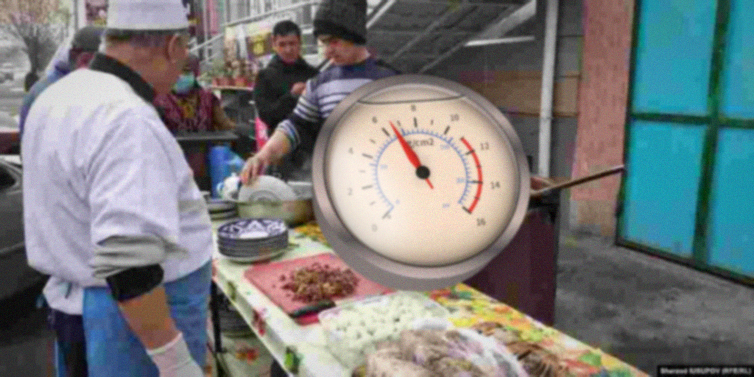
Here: 6.5kg/cm²
